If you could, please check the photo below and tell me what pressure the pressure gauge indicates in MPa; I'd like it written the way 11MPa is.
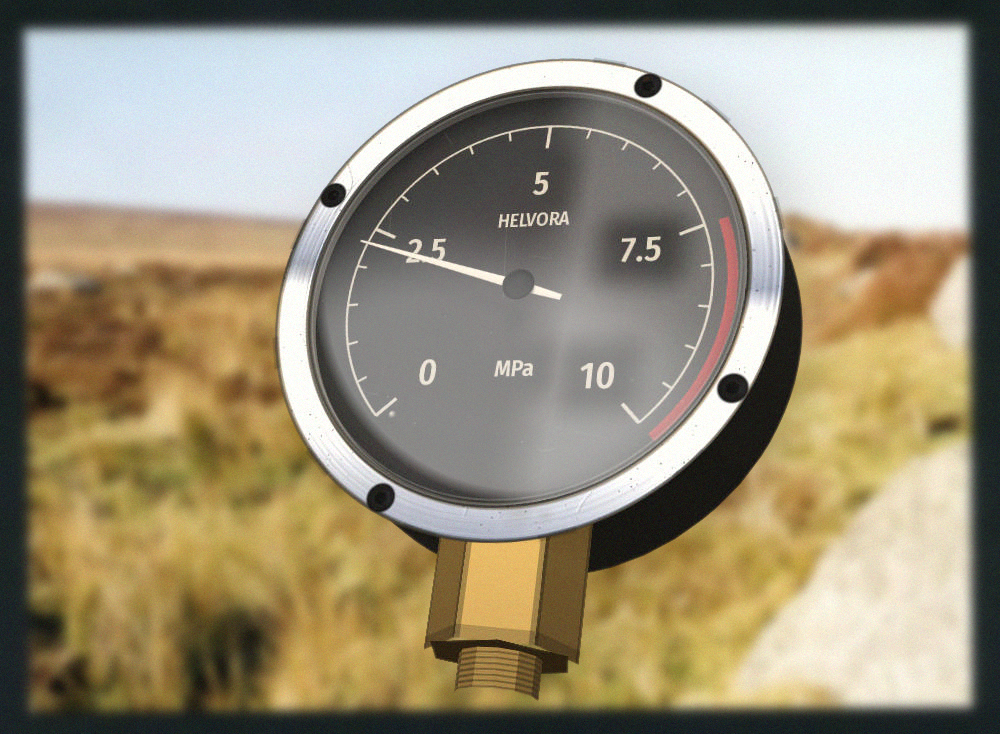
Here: 2.25MPa
